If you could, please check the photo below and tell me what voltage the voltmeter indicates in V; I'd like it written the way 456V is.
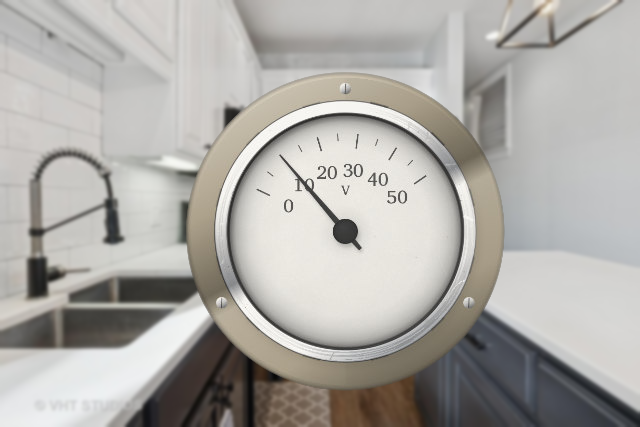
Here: 10V
